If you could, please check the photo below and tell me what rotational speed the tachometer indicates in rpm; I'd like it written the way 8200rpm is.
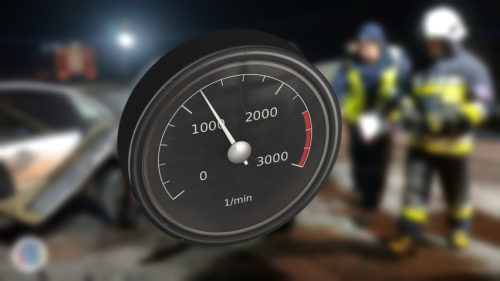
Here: 1200rpm
